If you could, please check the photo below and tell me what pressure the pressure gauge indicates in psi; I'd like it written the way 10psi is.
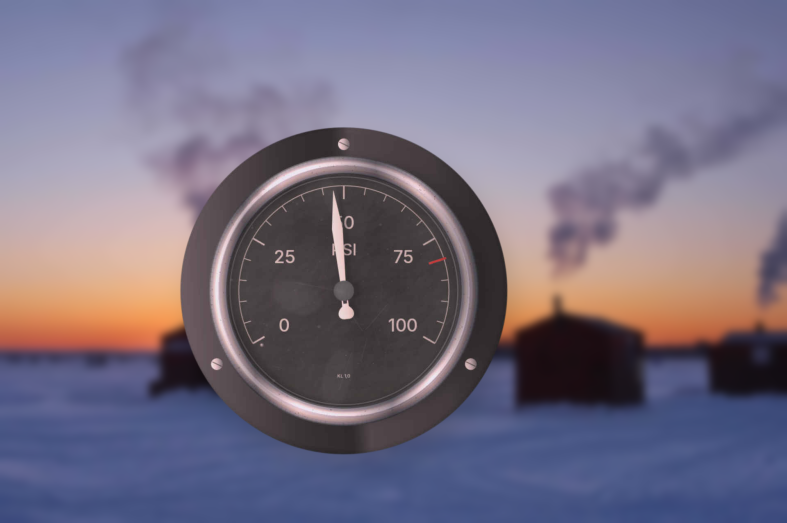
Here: 47.5psi
